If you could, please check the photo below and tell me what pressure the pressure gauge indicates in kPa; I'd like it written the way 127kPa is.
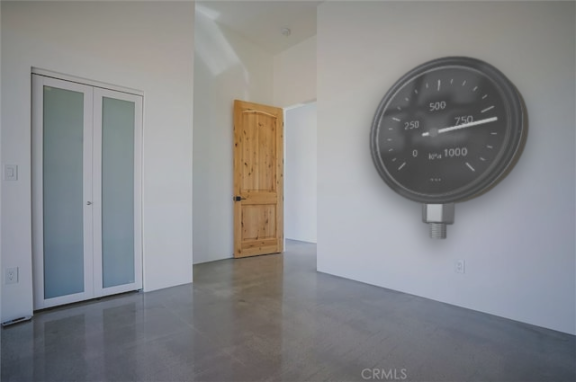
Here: 800kPa
